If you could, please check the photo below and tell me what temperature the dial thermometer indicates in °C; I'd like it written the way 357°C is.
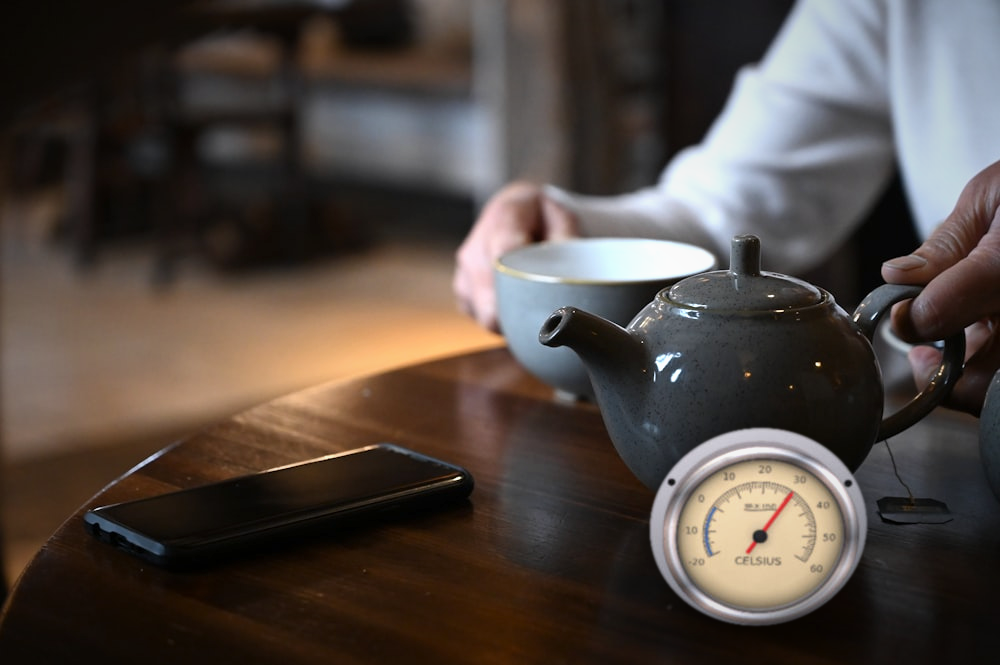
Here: 30°C
